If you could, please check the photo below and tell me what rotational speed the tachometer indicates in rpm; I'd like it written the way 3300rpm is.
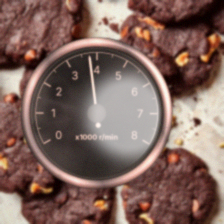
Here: 3750rpm
